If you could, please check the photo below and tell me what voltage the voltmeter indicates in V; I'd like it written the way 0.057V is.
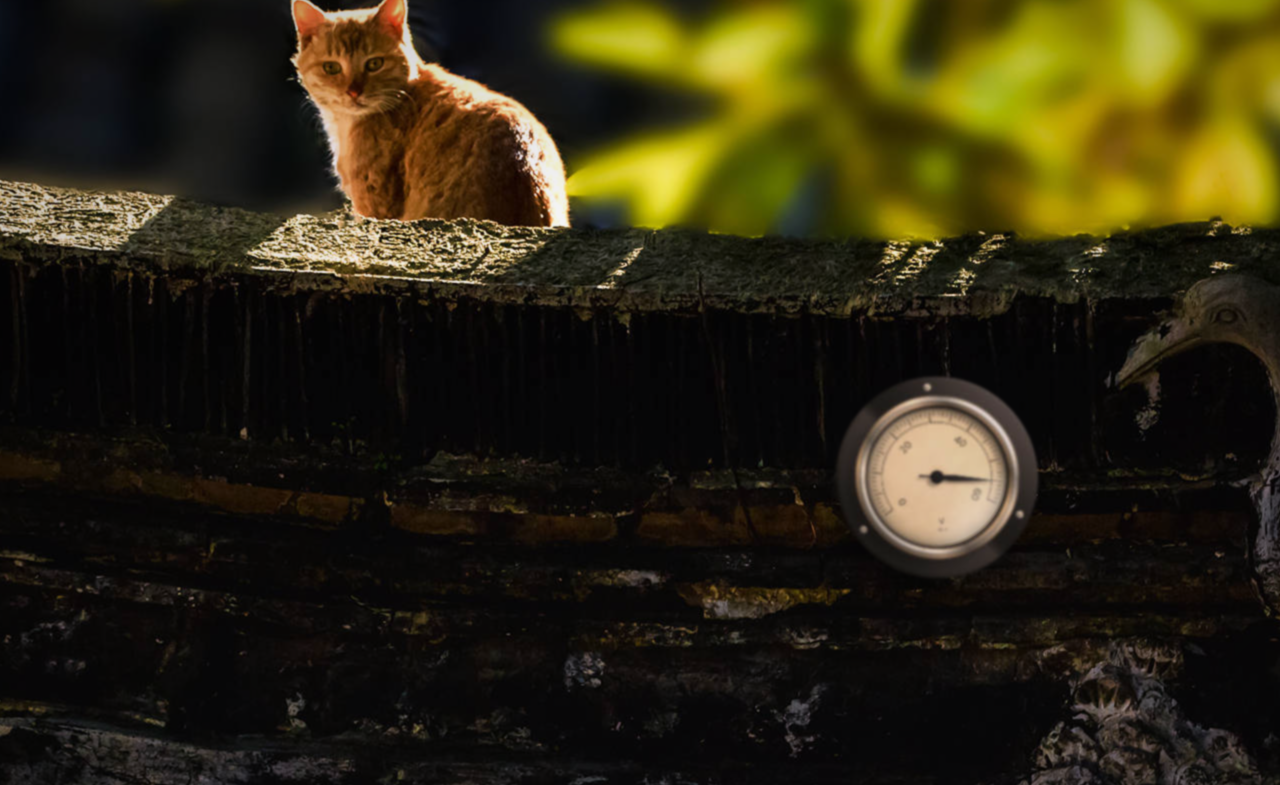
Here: 55V
